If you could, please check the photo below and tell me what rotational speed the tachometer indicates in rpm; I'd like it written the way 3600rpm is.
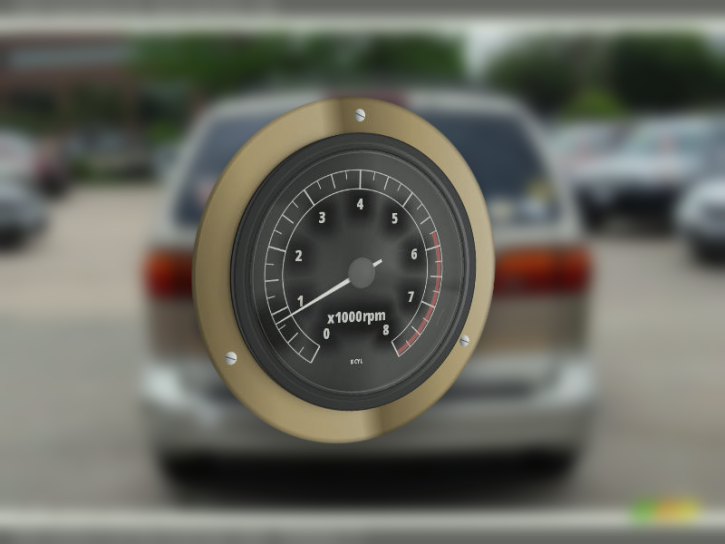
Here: 875rpm
